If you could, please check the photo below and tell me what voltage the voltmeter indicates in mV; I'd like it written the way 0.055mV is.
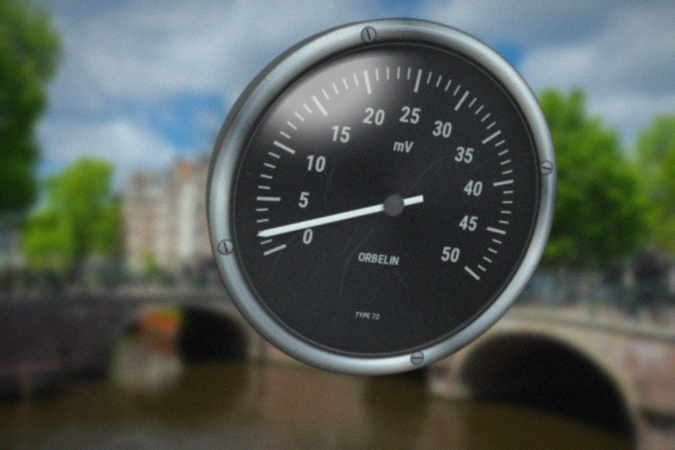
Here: 2mV
